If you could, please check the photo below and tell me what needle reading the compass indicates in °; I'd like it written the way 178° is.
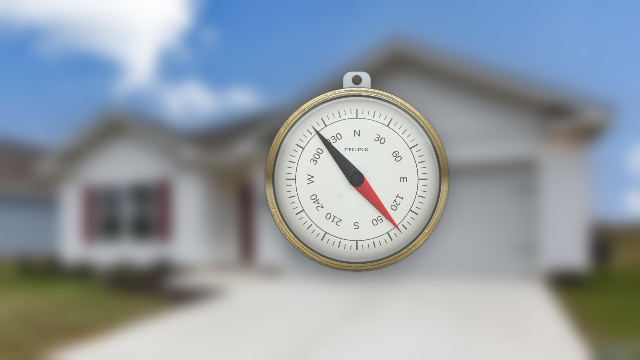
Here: 140°
